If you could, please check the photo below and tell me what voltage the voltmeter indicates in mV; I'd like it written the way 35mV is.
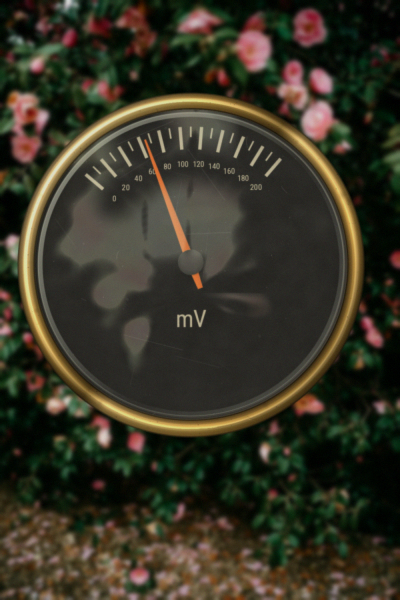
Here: 65mV
